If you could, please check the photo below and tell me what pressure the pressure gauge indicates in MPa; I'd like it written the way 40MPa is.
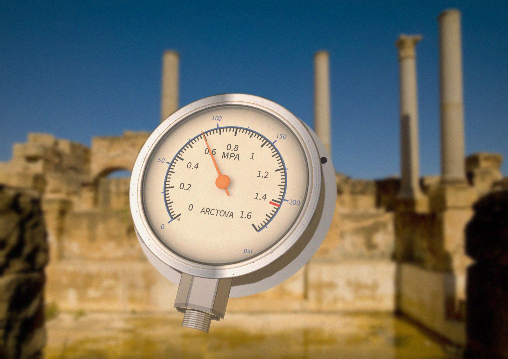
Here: 0.6MPa
